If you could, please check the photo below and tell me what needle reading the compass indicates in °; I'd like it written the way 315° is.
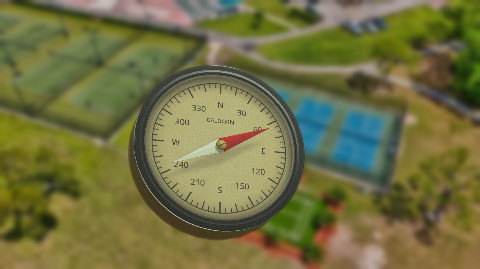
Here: 65°
